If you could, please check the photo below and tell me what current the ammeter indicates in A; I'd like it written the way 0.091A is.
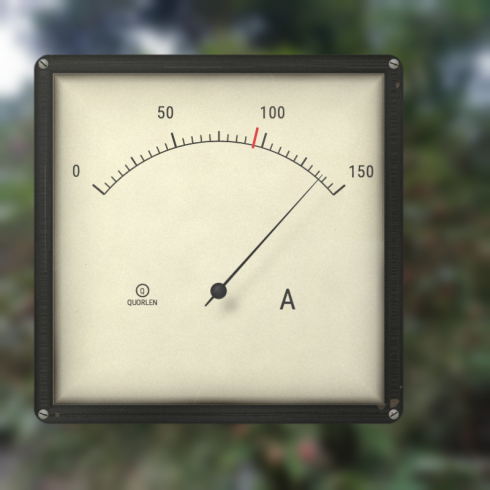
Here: 137.5A
